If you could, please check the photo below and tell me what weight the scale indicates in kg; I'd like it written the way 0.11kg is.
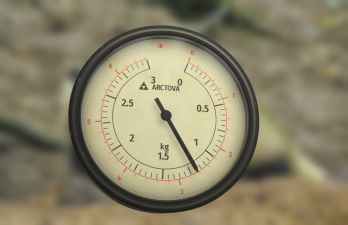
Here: 1.2kg
